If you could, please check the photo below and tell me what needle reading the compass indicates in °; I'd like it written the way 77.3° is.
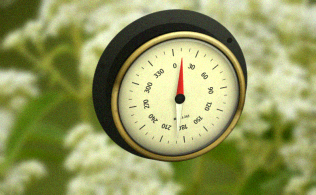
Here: 10°
